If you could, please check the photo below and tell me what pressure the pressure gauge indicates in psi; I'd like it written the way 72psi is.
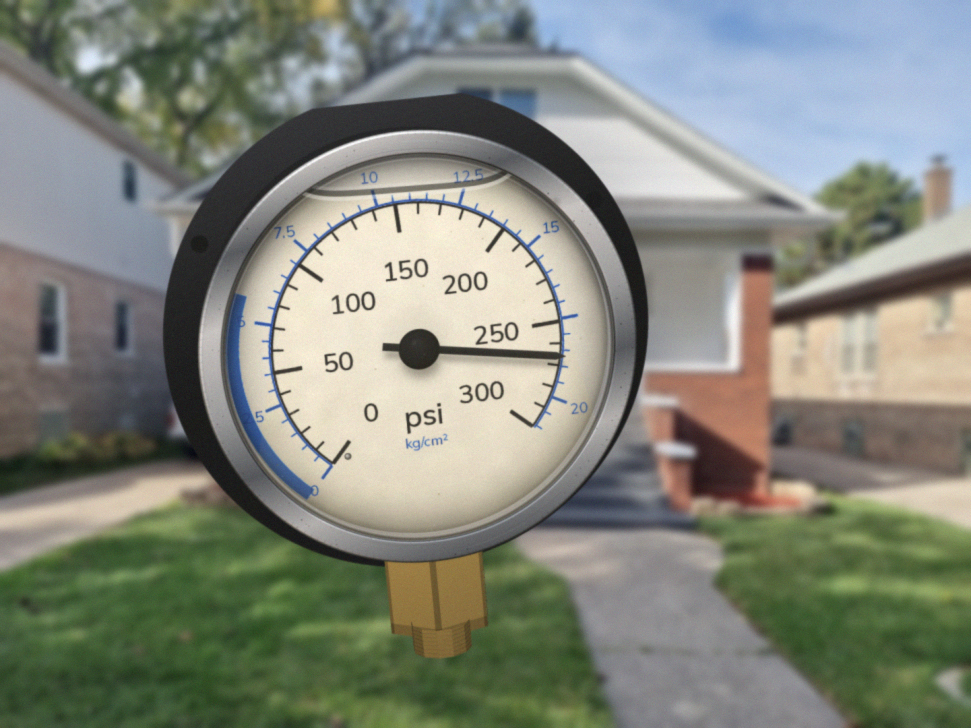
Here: 265psi
